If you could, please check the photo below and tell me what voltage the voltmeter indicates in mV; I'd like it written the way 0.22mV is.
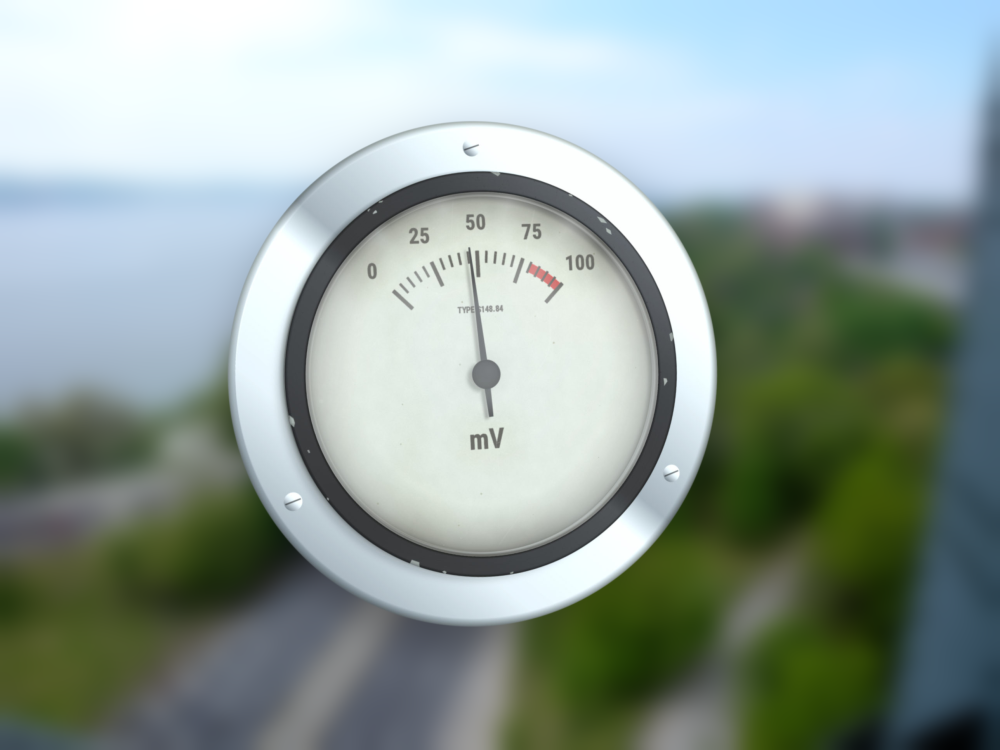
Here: 45mV
